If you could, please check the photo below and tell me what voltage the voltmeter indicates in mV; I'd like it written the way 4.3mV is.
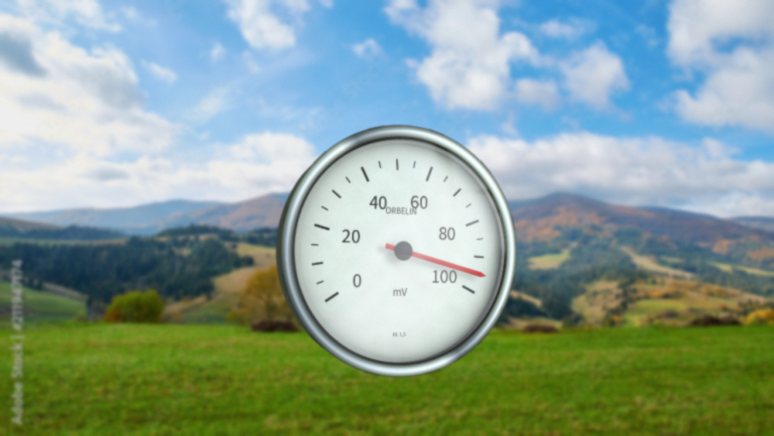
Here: 95mV
